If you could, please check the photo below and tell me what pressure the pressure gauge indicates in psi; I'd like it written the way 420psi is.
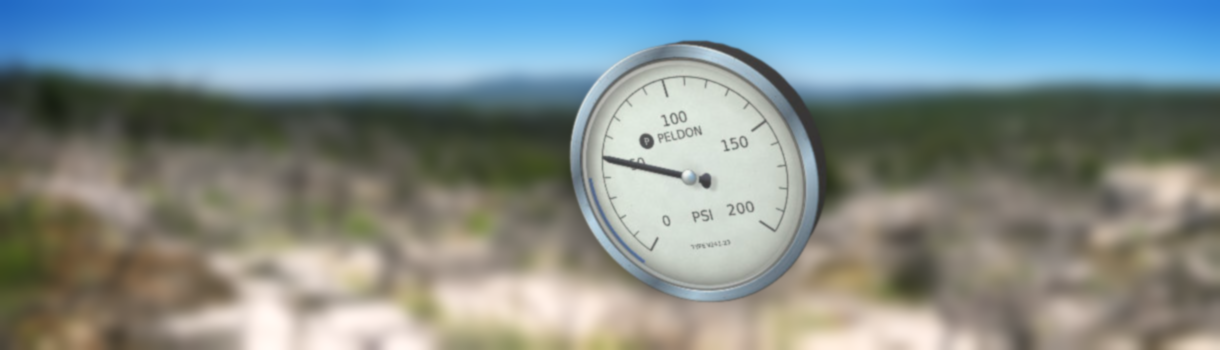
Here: 50psi
